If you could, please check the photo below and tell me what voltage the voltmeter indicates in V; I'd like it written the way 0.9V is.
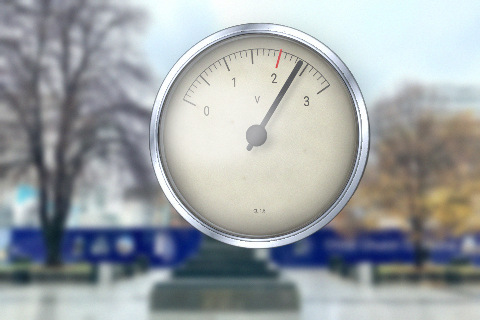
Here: 2.4V
